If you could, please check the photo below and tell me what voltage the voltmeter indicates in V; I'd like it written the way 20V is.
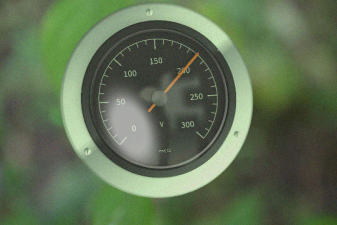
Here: 200V
